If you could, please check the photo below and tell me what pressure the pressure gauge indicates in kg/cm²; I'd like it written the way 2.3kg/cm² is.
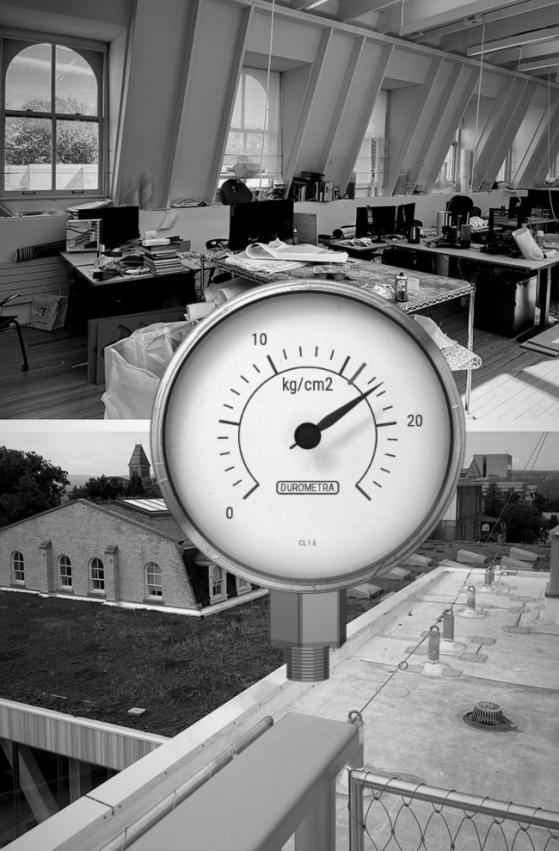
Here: 17.5kg/cm²
